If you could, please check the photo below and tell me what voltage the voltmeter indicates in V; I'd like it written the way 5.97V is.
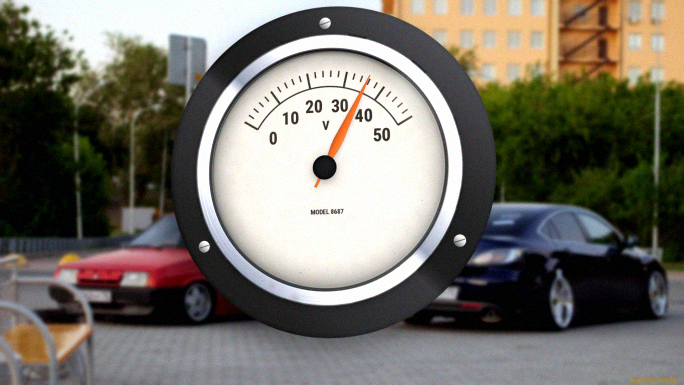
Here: 36V
